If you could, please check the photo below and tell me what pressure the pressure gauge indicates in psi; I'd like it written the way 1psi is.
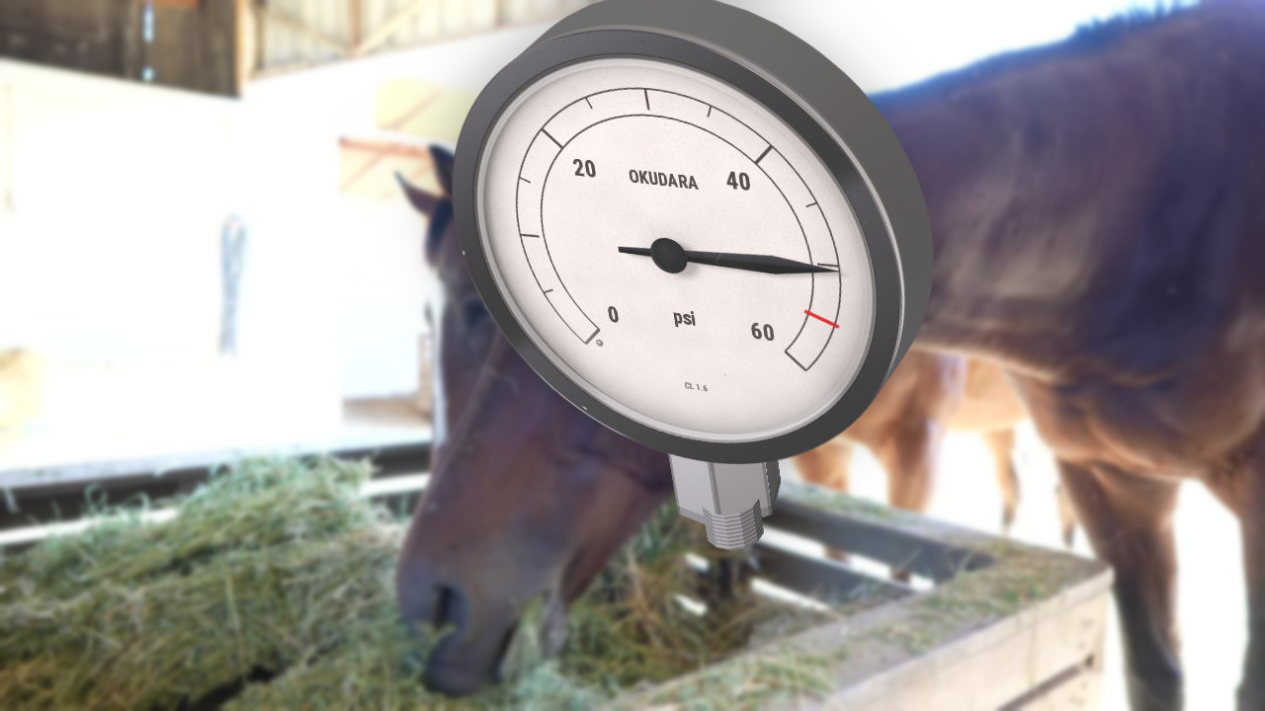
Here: 50psi
